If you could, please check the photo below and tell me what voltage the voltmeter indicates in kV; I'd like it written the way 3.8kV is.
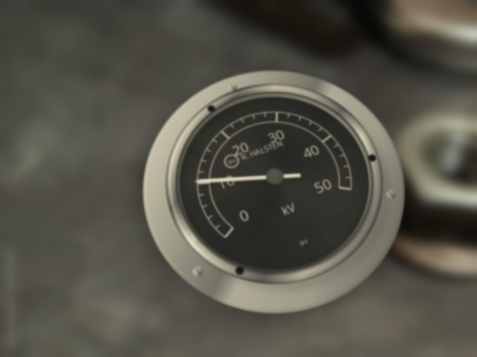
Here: 10kV
